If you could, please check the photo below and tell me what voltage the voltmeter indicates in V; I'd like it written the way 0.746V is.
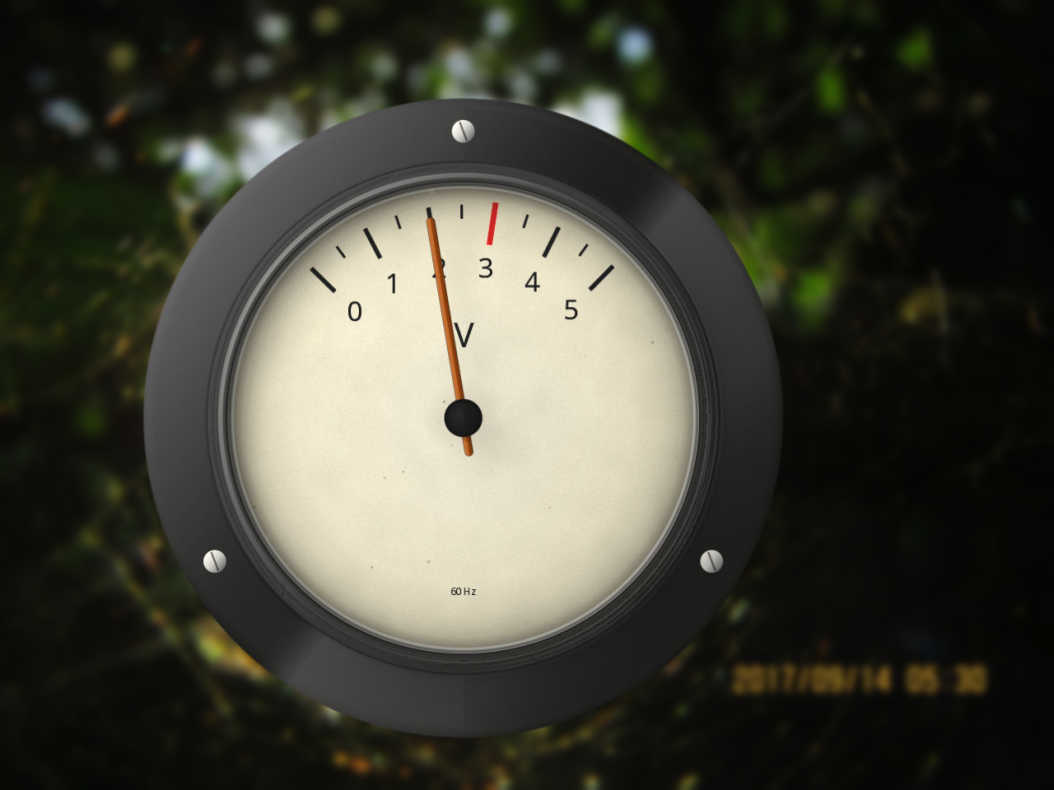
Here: 2V
